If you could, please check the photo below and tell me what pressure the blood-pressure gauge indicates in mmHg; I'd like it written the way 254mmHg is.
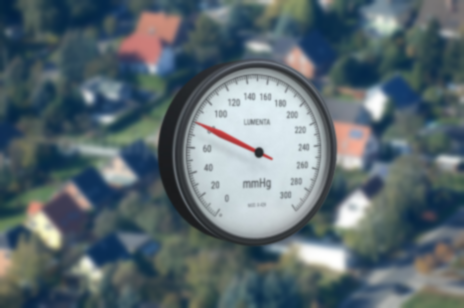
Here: 80mmHg
